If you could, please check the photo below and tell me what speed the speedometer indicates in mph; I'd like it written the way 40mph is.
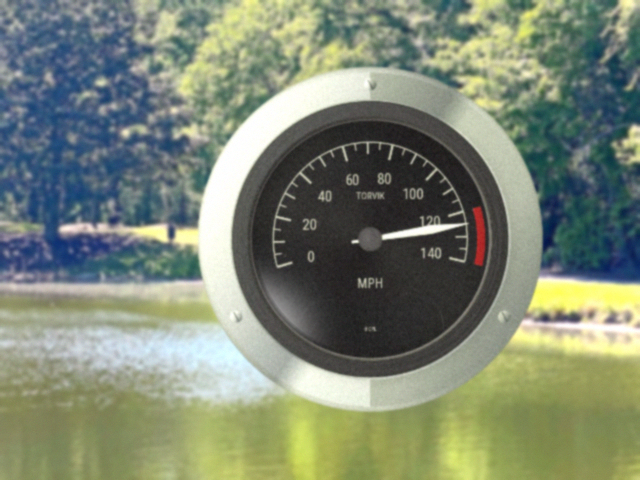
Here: 125mph
